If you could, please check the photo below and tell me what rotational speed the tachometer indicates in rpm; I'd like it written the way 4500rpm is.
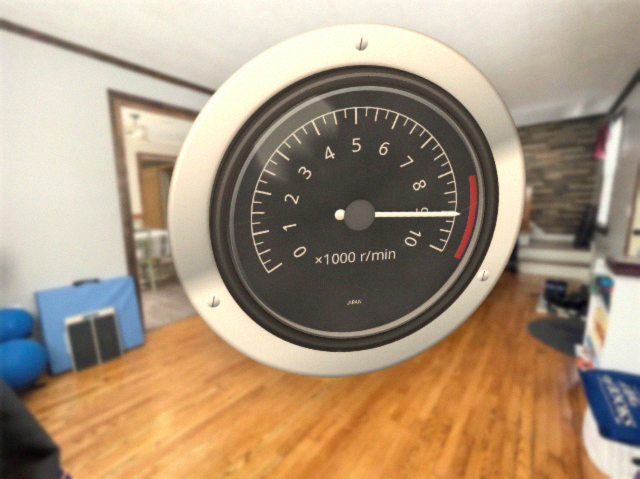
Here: 9000rpm
